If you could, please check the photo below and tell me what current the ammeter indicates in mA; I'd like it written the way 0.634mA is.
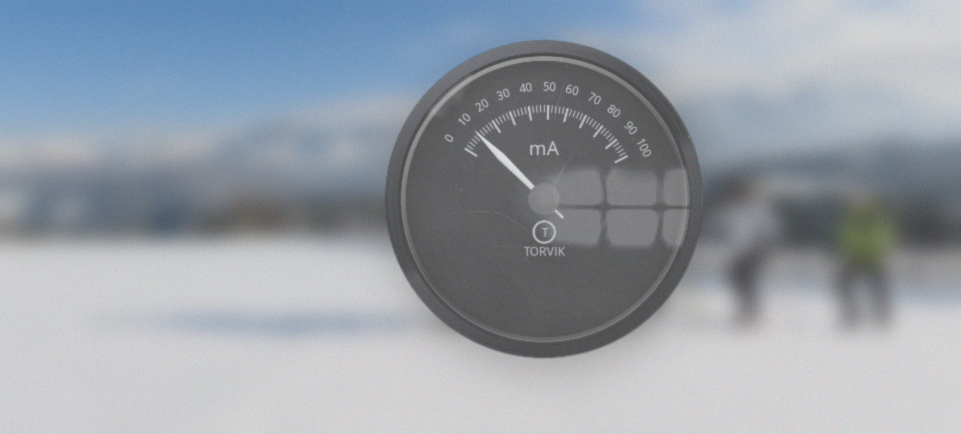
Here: 10mA
